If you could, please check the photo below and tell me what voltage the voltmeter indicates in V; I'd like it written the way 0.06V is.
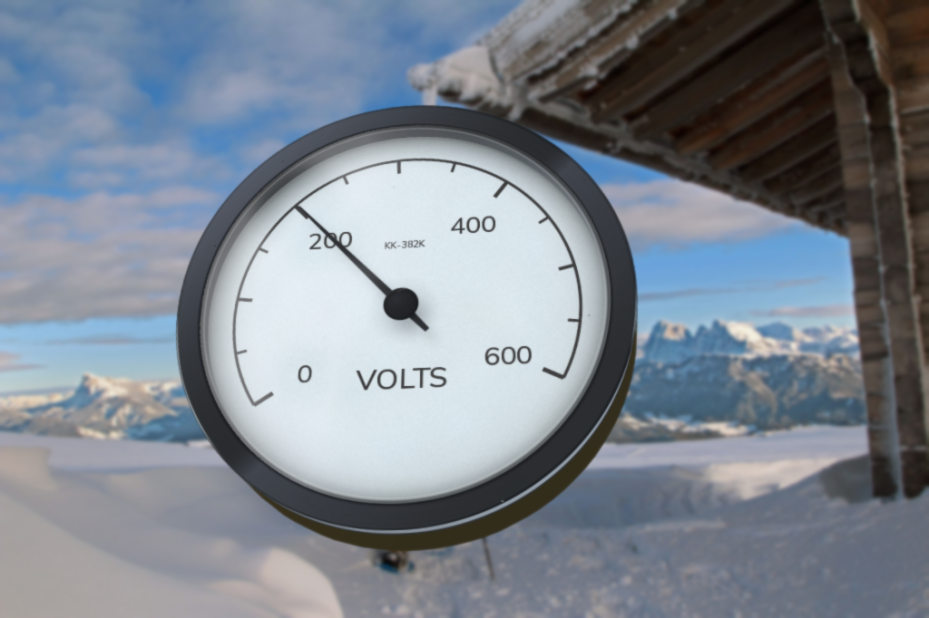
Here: 200V
